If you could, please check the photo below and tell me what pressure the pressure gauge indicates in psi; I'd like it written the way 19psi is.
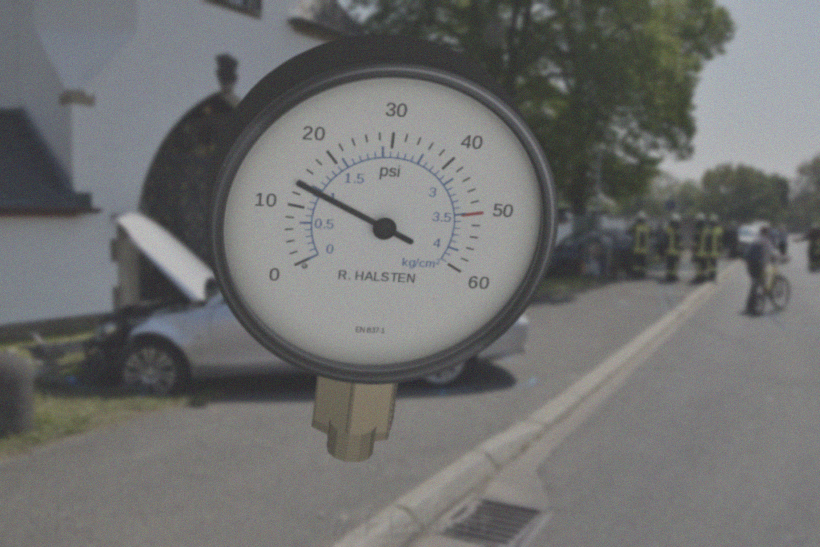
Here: 14psi
